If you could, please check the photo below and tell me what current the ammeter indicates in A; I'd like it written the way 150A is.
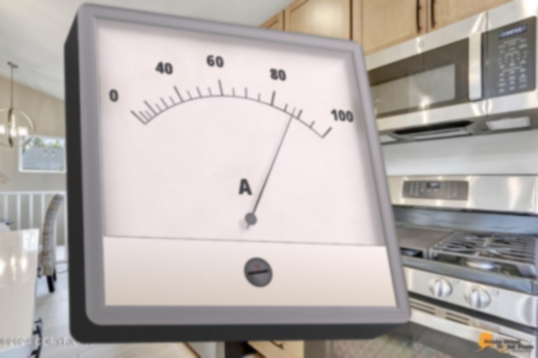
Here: 87.5A
